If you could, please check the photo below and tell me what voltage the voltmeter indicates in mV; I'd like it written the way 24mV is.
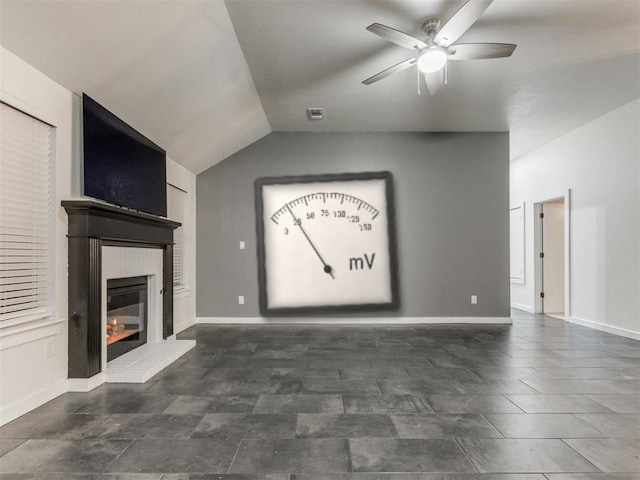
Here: 25mV
